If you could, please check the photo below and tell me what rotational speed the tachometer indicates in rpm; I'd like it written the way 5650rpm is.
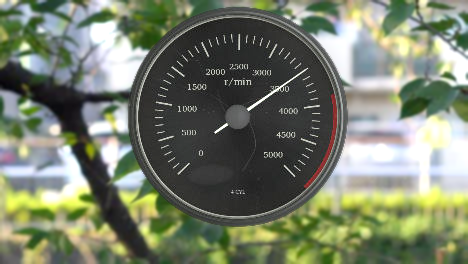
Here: 3500rpm
